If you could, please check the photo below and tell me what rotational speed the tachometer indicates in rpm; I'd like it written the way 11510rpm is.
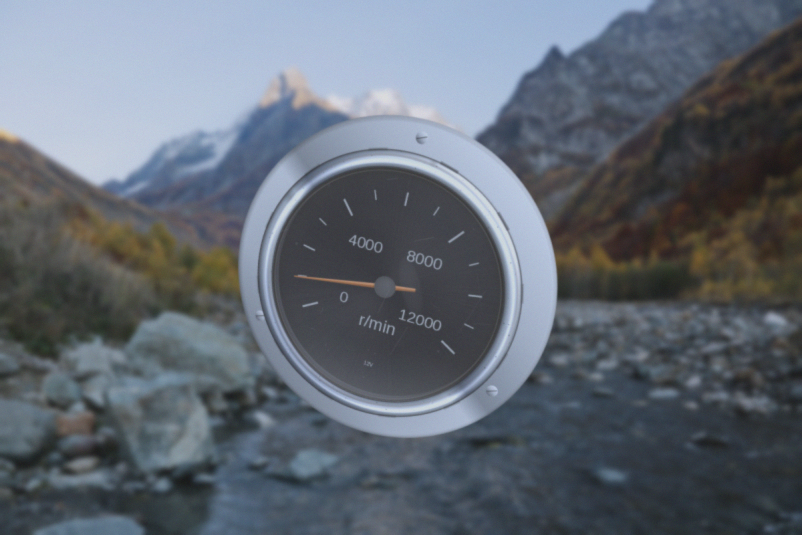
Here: 1000rpm
